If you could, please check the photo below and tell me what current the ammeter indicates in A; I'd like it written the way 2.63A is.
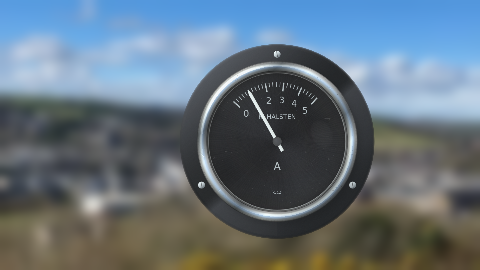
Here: 1A
